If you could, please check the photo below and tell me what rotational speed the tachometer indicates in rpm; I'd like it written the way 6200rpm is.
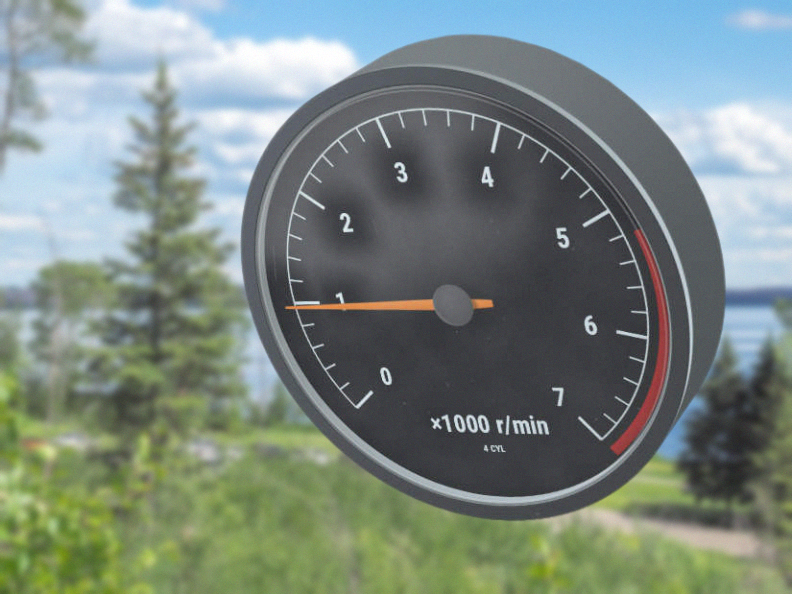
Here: 1000rpm
